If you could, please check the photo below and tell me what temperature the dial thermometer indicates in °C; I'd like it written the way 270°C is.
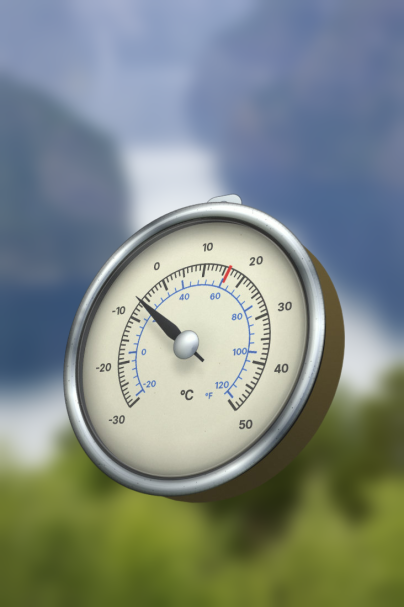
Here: -6°C
